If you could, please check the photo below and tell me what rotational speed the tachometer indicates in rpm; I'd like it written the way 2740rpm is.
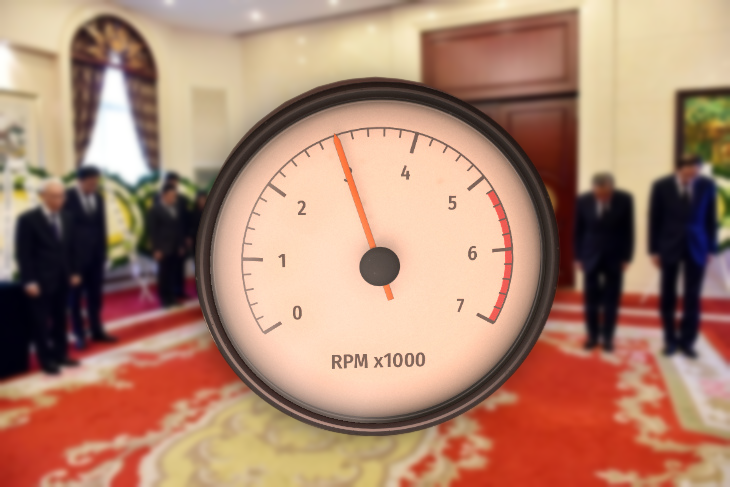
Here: 3000rpm
